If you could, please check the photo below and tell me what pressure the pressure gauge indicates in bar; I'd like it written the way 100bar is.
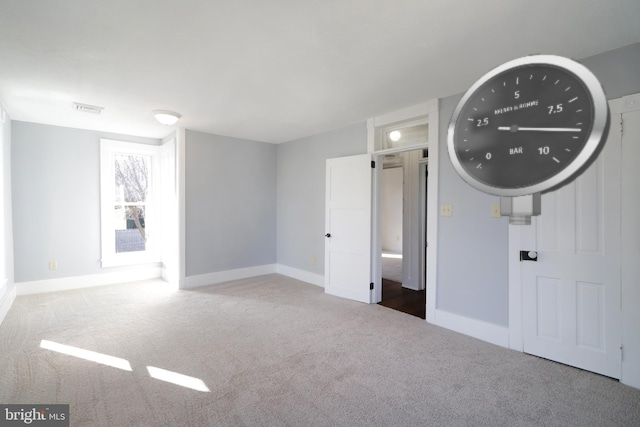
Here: 8.75bar
